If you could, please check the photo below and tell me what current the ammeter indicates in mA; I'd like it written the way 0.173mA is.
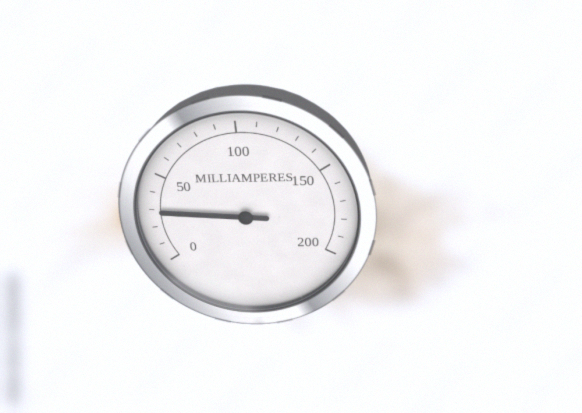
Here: 30mA
